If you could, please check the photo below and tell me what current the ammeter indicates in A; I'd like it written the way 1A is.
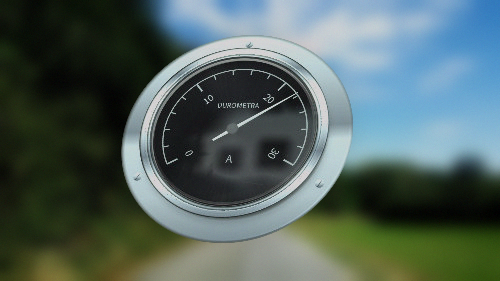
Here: 22A
